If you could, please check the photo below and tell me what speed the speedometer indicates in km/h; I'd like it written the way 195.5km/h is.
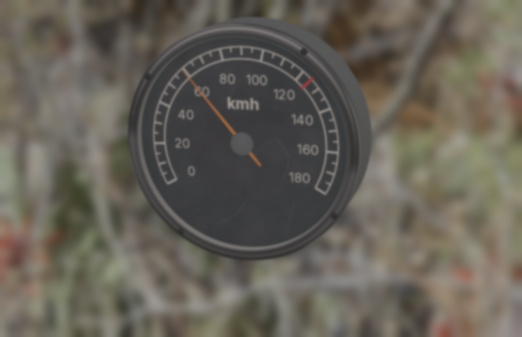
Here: 60km/h
